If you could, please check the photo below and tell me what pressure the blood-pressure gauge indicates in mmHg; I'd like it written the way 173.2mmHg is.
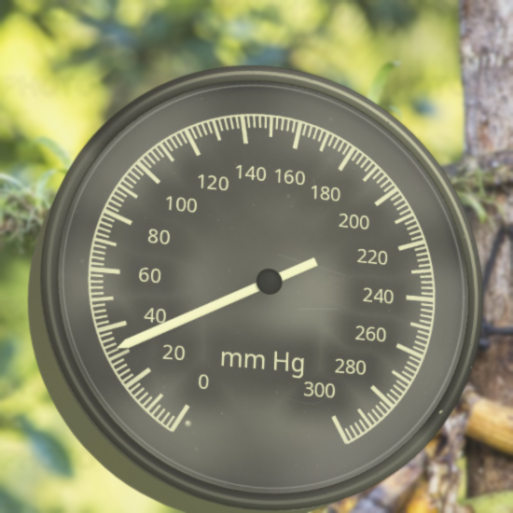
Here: 32mmHg
